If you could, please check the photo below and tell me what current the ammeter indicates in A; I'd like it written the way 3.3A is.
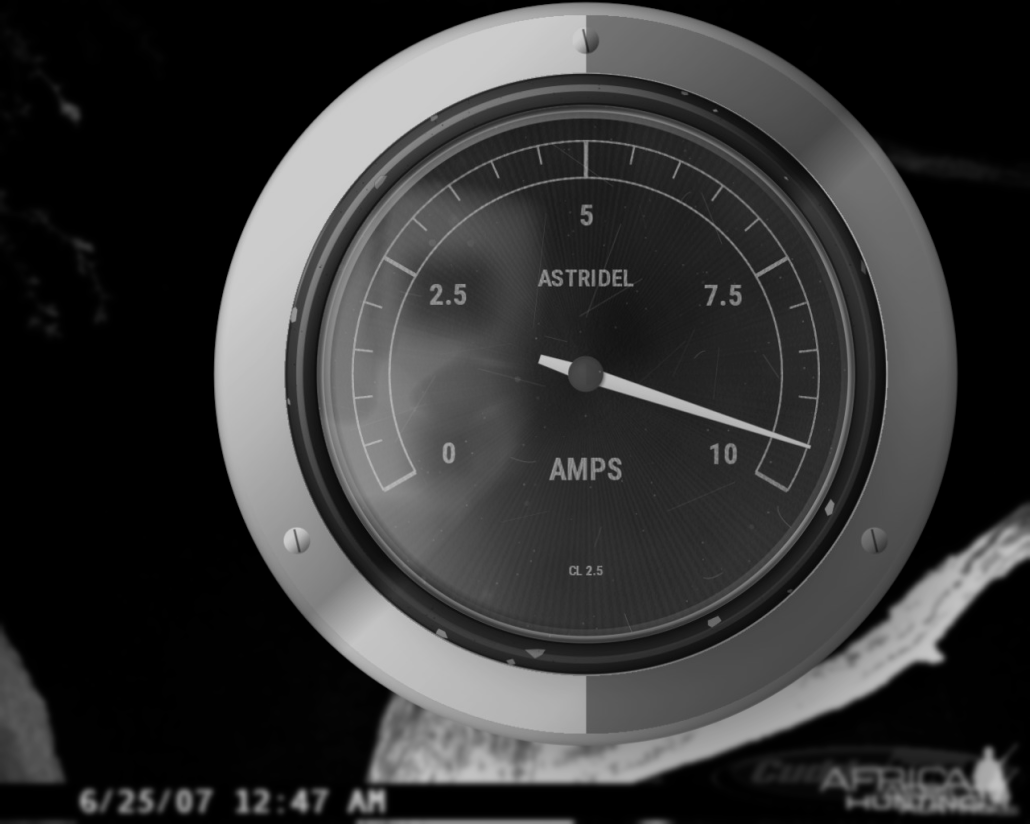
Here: 9.5A
